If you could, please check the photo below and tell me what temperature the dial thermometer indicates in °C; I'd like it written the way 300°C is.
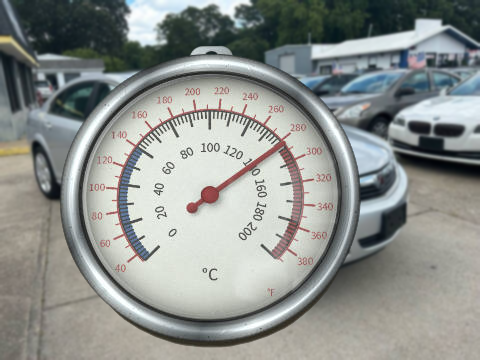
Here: 140°C
